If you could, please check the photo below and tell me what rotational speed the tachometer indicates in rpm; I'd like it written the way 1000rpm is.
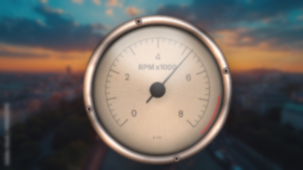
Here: 5200rpm
